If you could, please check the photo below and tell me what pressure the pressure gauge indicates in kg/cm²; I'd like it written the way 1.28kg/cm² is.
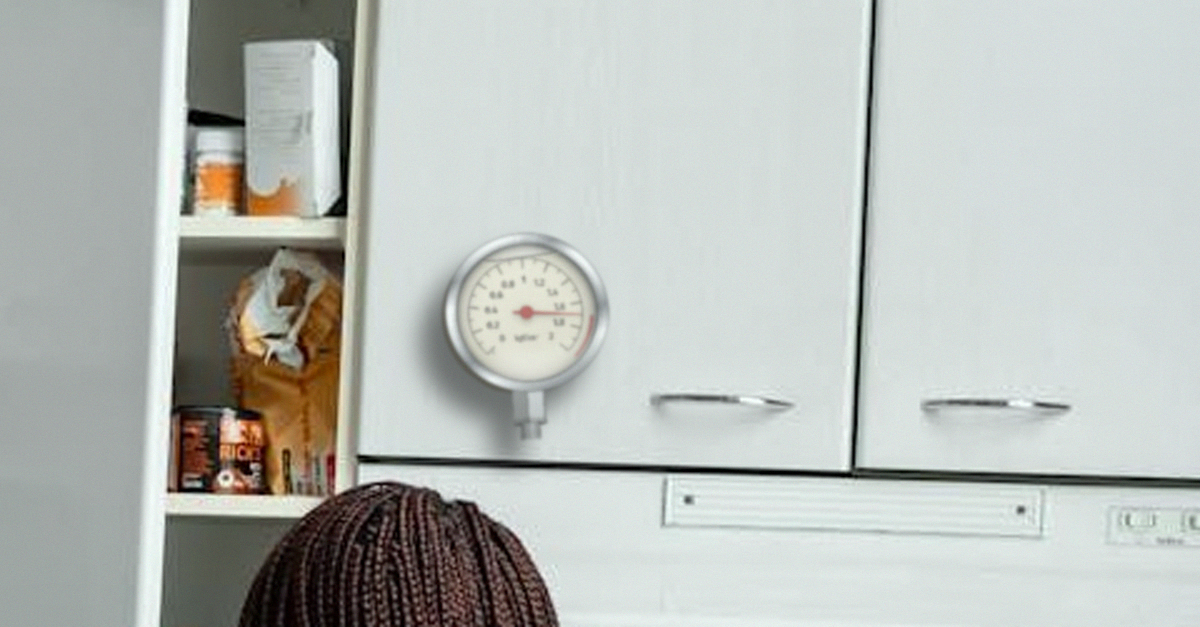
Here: 1.7kg/cm²
